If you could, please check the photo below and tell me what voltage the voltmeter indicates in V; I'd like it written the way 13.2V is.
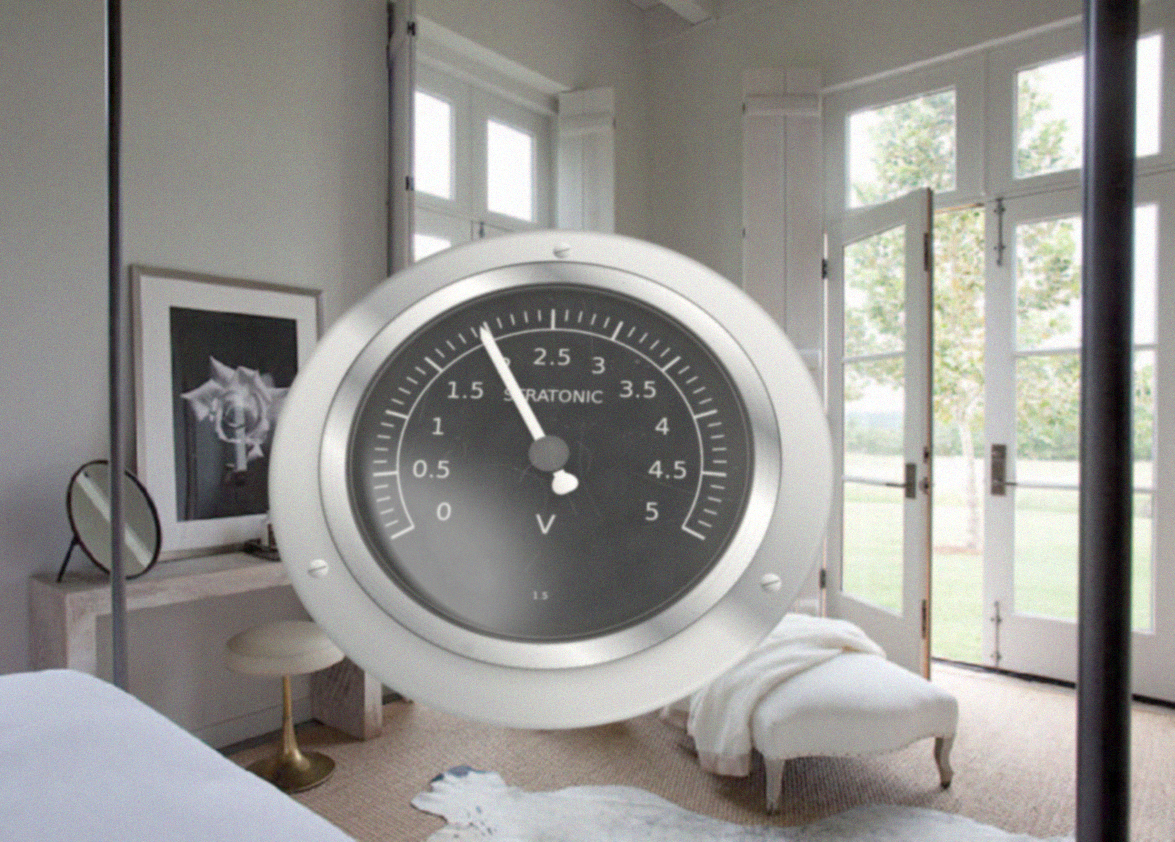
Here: 1.95V
